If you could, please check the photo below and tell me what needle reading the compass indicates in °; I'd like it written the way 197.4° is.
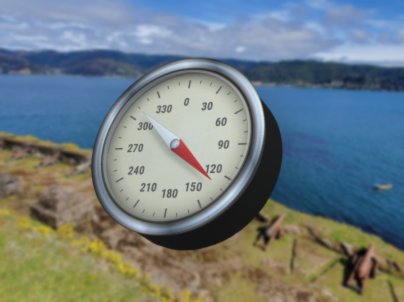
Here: 130°
